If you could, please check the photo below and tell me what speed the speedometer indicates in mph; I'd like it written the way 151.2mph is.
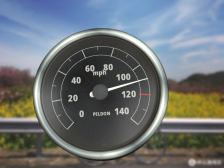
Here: 110mph
